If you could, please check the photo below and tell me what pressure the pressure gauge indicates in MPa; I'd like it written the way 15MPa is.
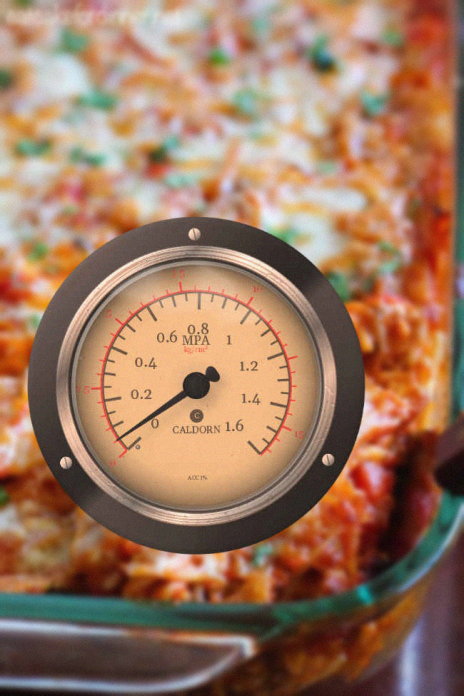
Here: 0.05MPa
